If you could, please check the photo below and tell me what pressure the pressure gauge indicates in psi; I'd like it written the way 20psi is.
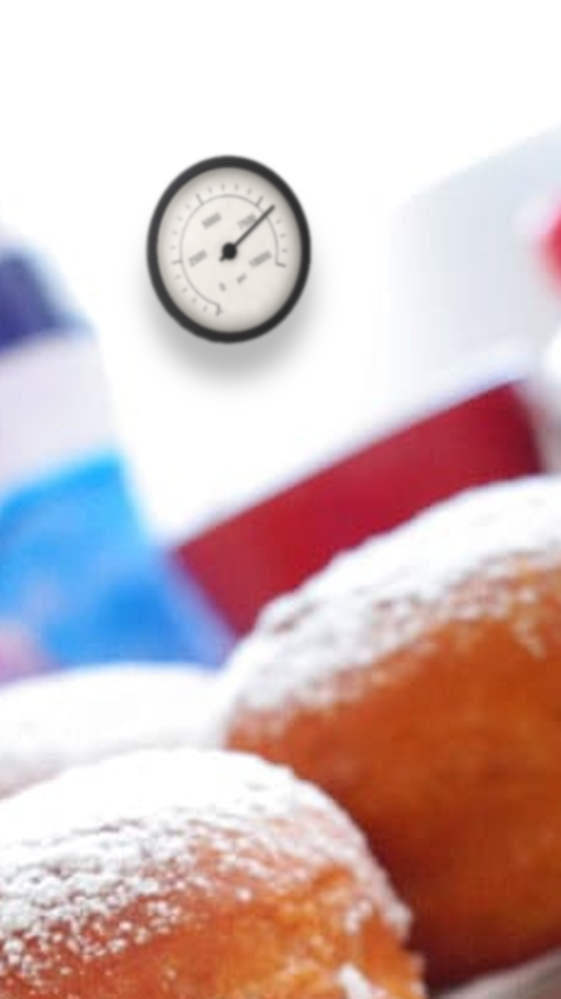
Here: 8000psi
